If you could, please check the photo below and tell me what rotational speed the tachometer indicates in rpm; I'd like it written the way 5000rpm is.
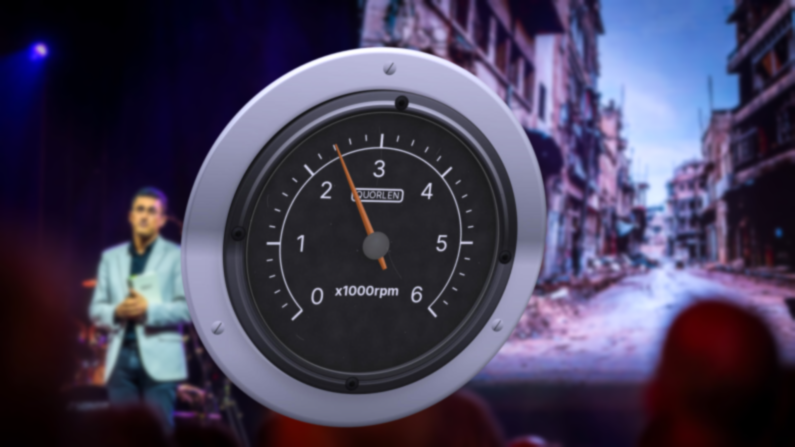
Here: 2400rpm
